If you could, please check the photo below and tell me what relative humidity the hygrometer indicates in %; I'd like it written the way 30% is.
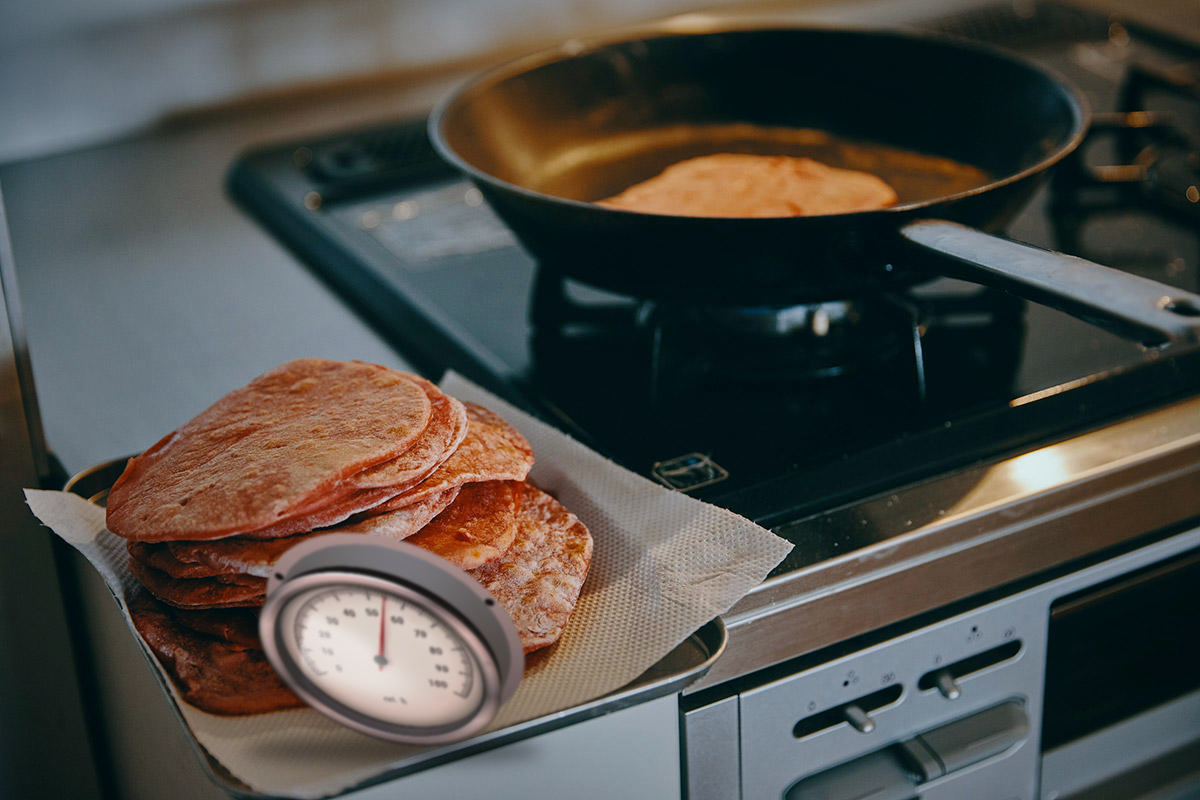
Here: 55%
